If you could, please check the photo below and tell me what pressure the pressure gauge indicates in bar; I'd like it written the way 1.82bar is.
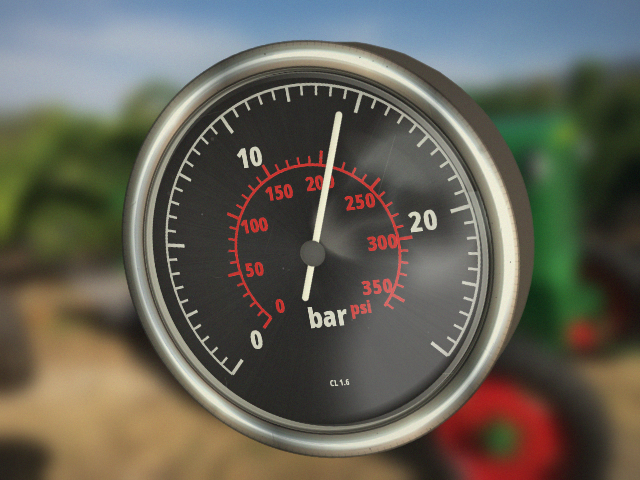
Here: 14.5bar
